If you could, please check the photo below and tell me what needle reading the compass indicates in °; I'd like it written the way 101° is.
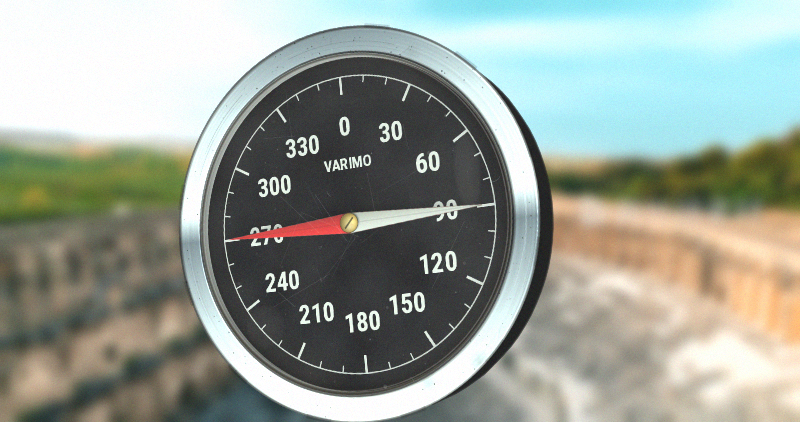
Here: 270°
